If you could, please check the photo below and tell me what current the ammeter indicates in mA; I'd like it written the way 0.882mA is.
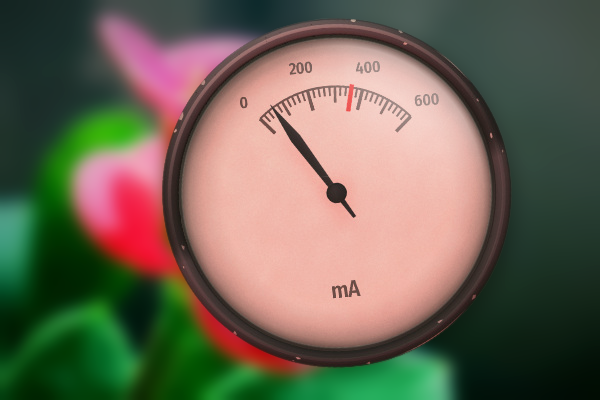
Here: 60mA
